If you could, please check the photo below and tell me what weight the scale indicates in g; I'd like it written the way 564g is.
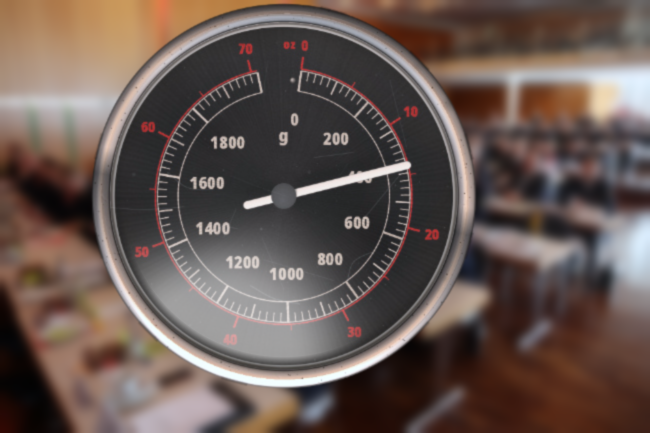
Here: 400g
